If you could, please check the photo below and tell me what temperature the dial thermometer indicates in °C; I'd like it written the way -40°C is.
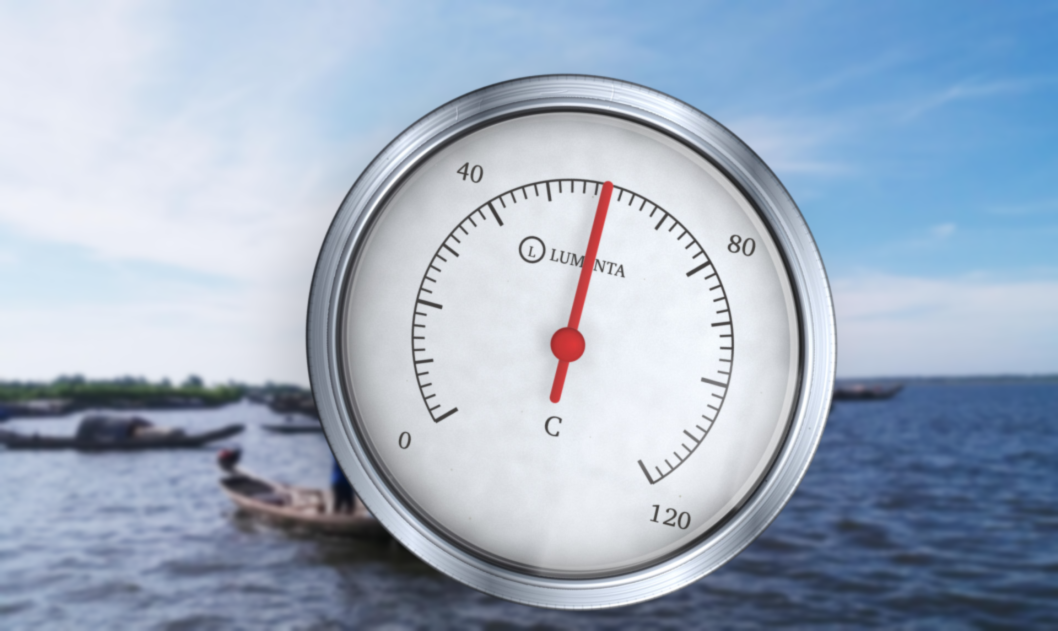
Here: 60°C
